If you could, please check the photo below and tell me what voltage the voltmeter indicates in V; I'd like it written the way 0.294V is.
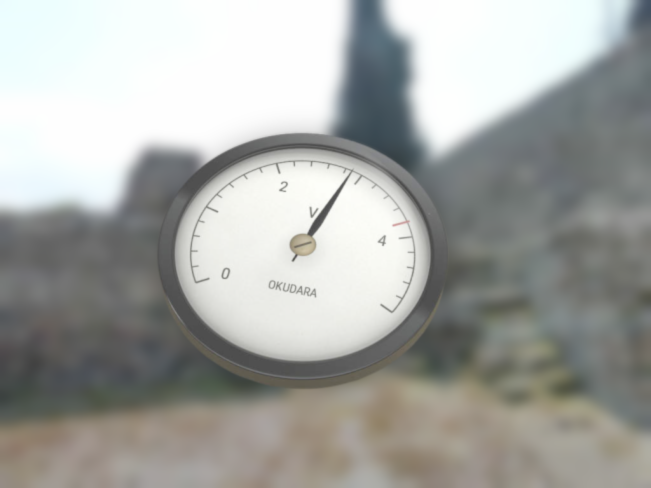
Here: 2.9V
